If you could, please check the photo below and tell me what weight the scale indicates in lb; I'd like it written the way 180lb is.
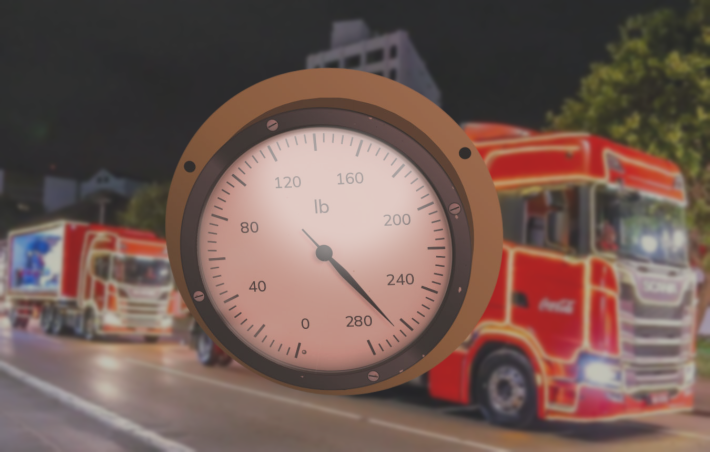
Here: 264lb
